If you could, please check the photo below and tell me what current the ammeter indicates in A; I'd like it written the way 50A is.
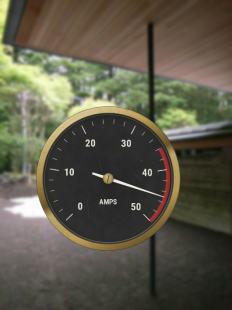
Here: 45A
